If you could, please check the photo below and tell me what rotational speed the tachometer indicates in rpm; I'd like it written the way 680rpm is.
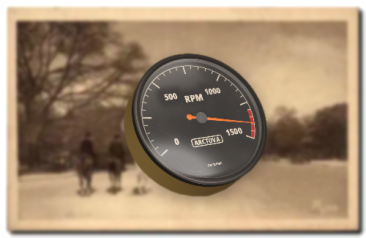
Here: 1400rpm
